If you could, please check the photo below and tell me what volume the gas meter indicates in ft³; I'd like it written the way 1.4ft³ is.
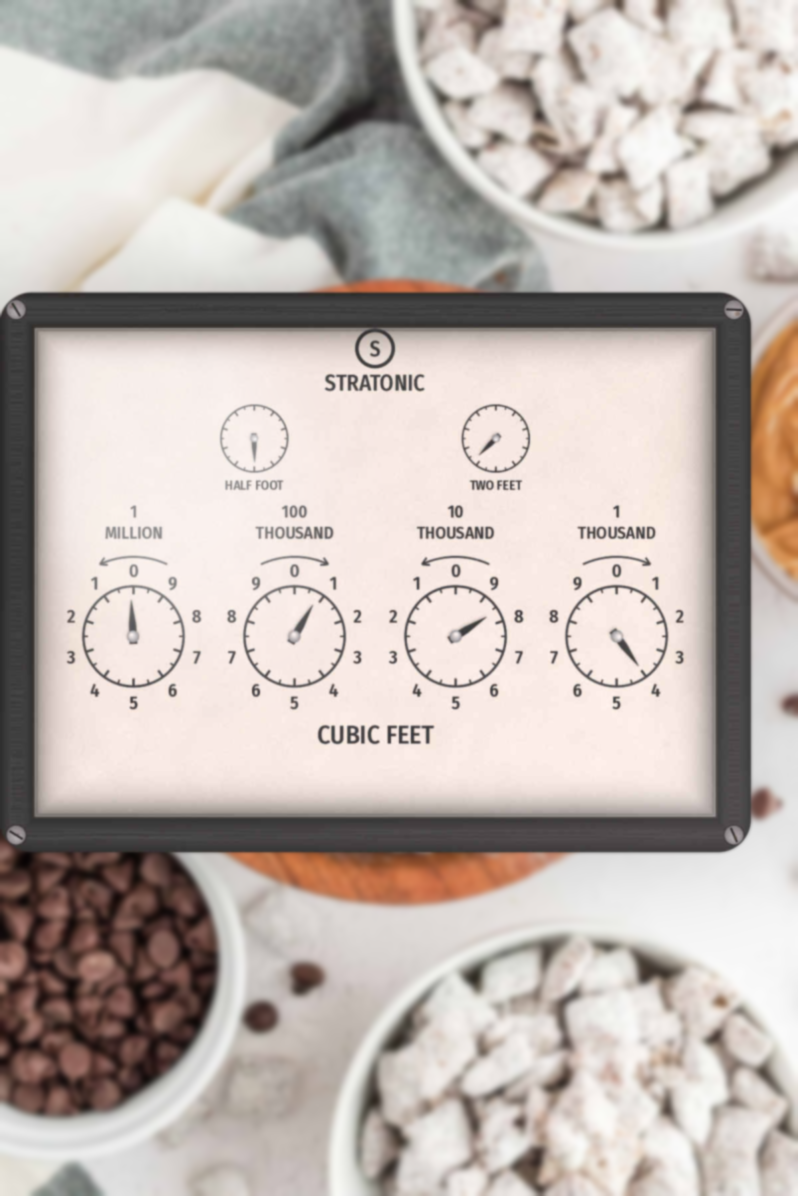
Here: 8400ft³
